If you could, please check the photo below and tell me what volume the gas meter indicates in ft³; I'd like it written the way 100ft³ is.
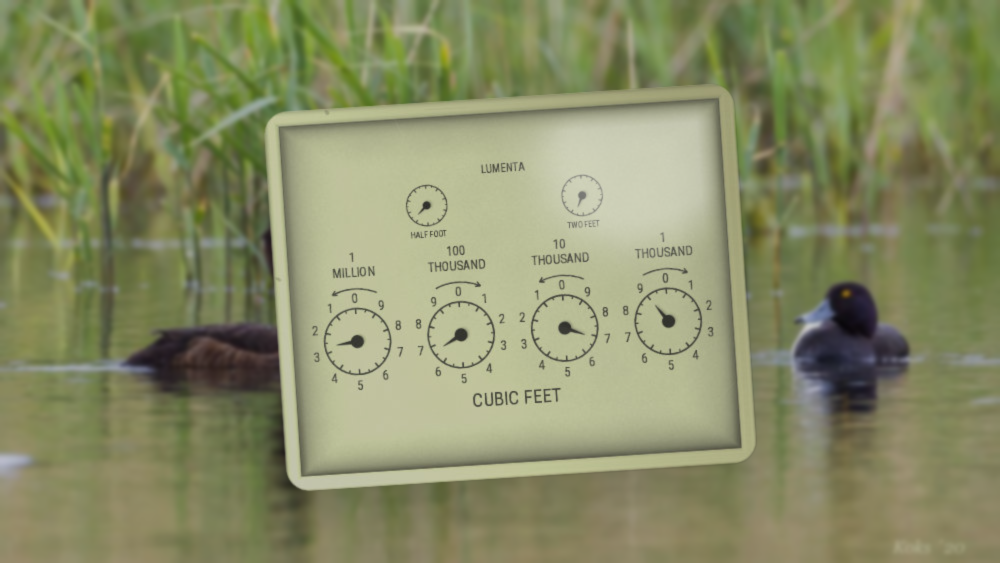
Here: 266900ft³
